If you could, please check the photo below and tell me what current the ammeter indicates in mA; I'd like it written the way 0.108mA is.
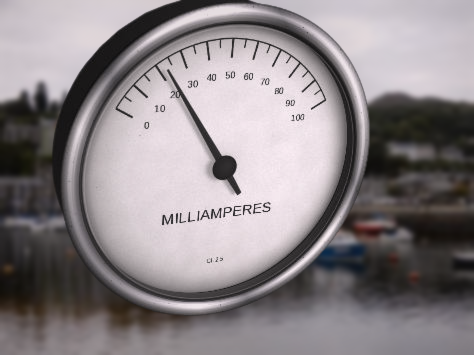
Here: 22.5mA
